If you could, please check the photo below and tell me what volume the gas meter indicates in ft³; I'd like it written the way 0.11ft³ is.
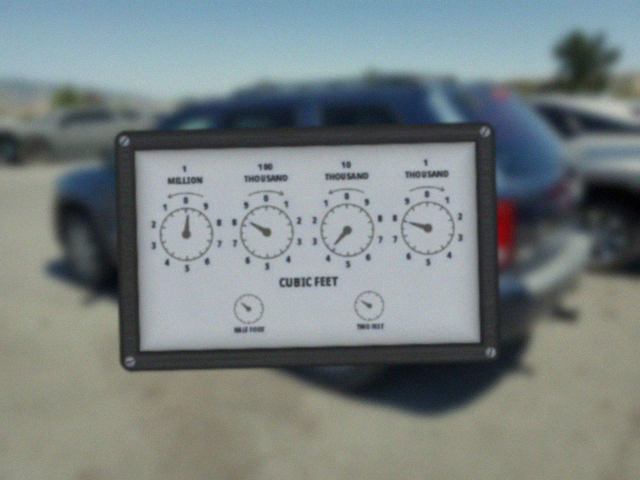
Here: 983800ft³
